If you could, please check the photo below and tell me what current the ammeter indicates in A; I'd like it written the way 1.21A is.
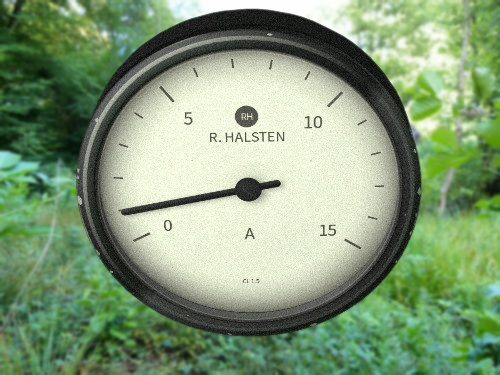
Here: 1A
